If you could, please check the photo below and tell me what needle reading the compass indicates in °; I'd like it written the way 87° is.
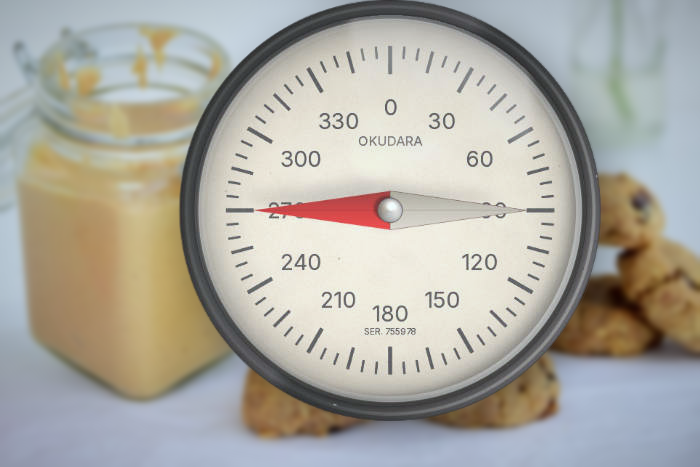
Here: 270°
